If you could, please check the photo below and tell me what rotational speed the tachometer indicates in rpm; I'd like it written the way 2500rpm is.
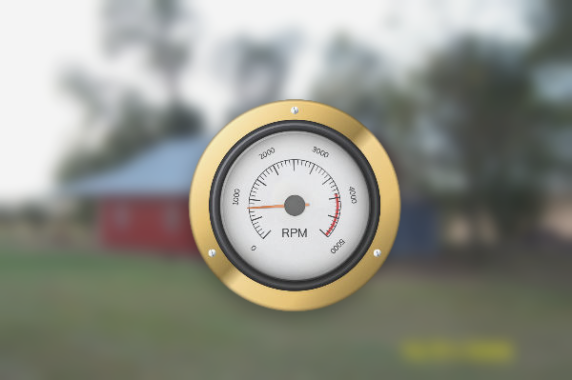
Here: 800rpm
